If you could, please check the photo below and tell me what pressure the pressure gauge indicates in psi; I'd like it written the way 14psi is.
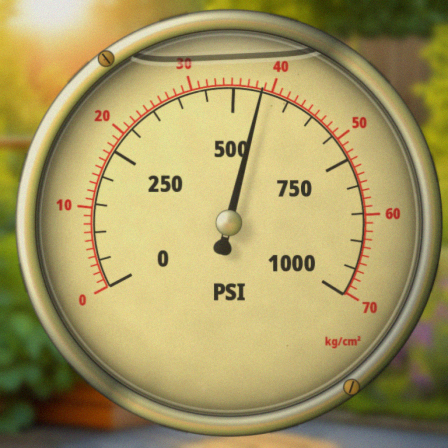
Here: 550psi
